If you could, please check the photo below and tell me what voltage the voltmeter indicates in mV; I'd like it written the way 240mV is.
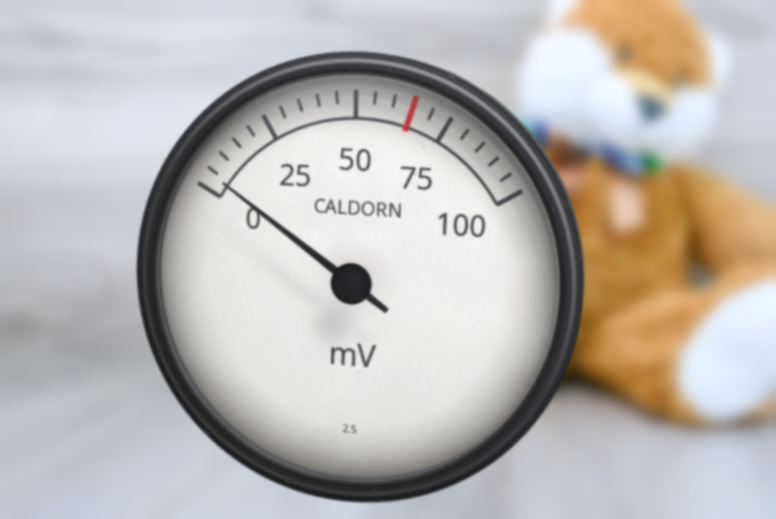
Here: 5mV
